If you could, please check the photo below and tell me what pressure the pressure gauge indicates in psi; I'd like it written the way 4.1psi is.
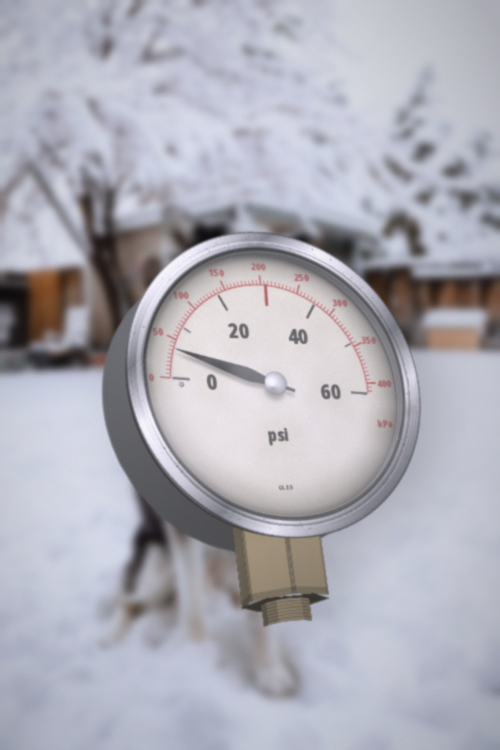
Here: 5psi
